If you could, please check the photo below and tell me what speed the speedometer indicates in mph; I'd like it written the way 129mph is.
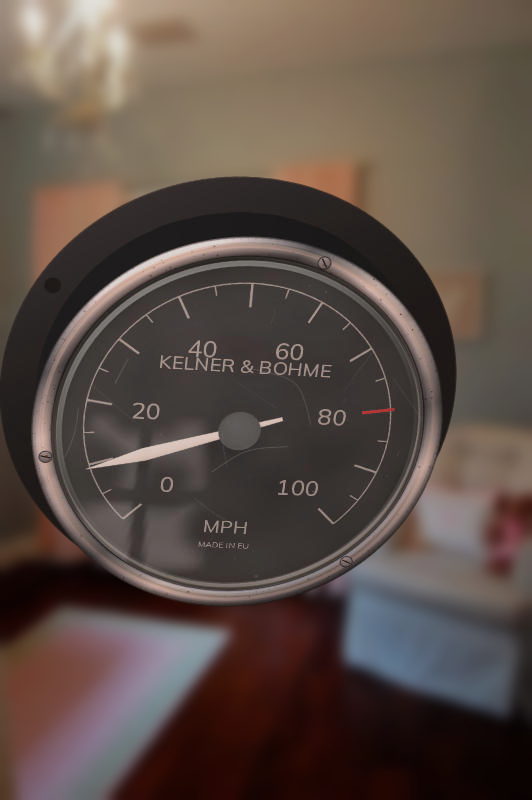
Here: 10mph
